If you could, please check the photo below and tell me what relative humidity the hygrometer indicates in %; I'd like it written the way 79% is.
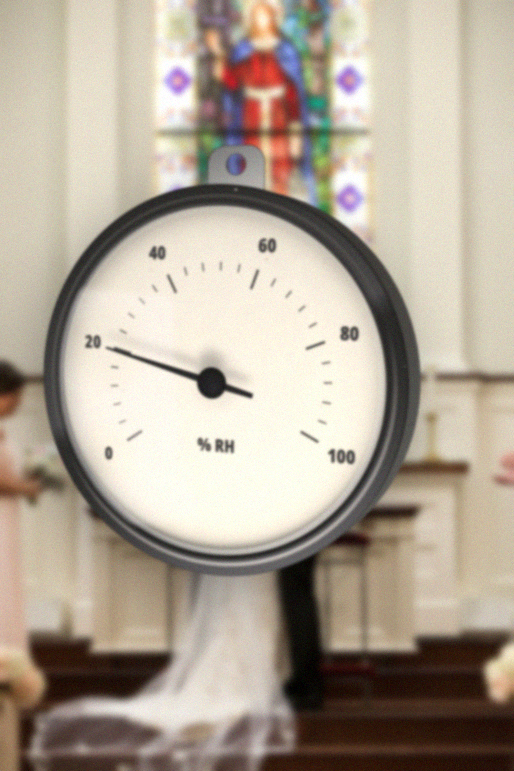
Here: 20%
